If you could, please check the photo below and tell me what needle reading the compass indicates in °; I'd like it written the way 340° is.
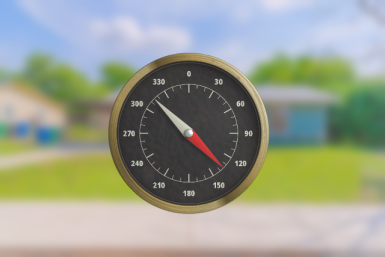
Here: 135°
